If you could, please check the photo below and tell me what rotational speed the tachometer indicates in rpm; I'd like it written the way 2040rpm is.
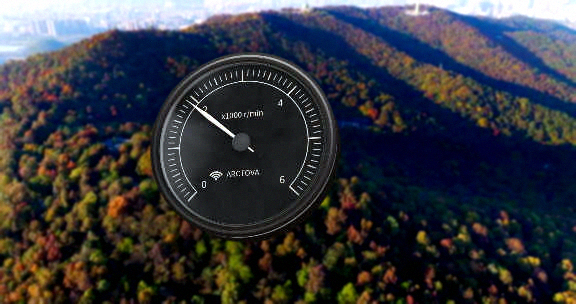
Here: 1900rpm
